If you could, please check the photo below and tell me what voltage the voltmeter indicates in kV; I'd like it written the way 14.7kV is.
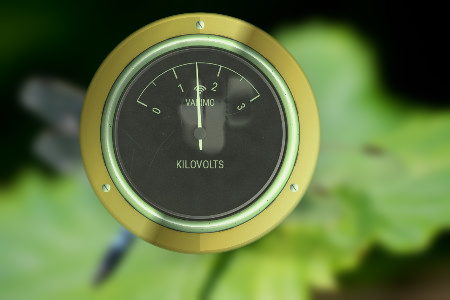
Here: 1.5kV
